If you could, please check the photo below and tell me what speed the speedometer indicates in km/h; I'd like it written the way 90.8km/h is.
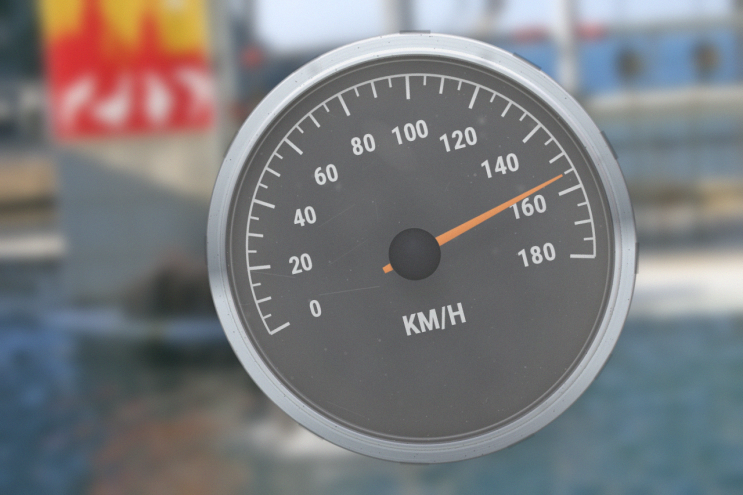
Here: 155km/h
